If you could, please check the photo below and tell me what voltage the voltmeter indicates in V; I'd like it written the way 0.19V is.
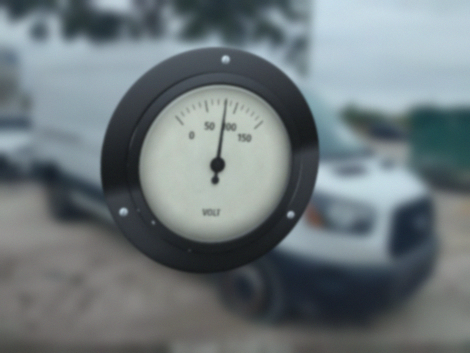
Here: 80V
